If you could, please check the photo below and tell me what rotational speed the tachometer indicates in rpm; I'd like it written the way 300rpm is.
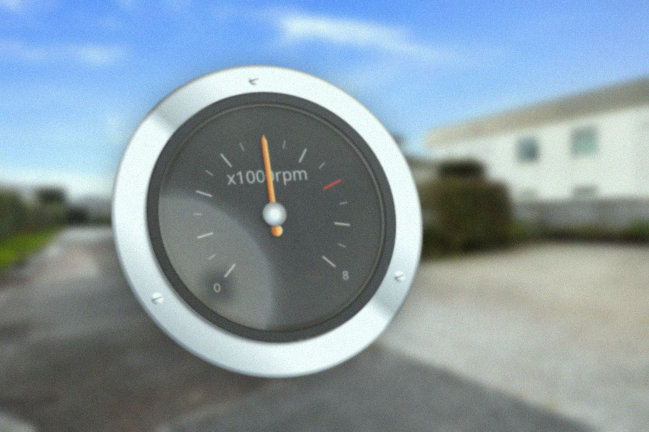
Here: 4000rpm
